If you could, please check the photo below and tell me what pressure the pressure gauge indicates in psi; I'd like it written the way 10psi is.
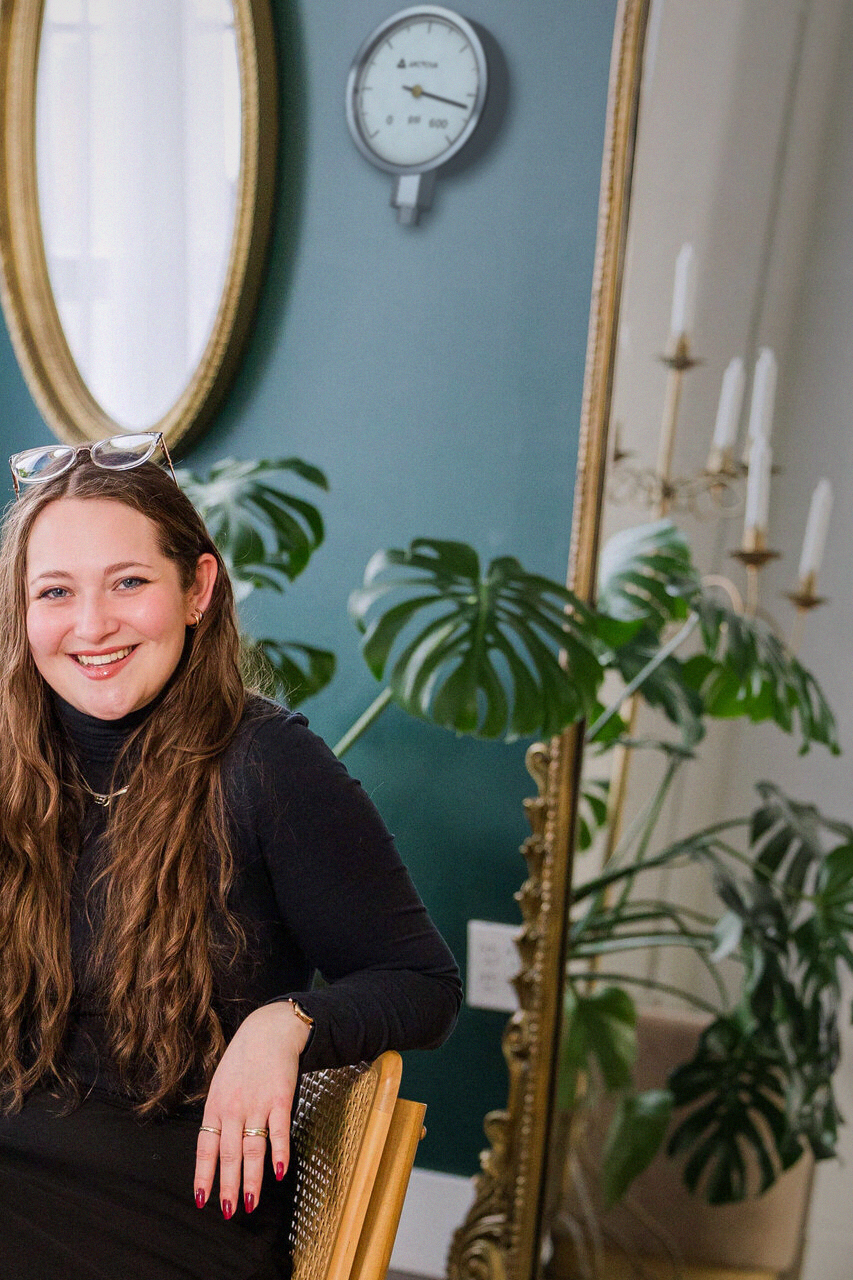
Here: 525psi
